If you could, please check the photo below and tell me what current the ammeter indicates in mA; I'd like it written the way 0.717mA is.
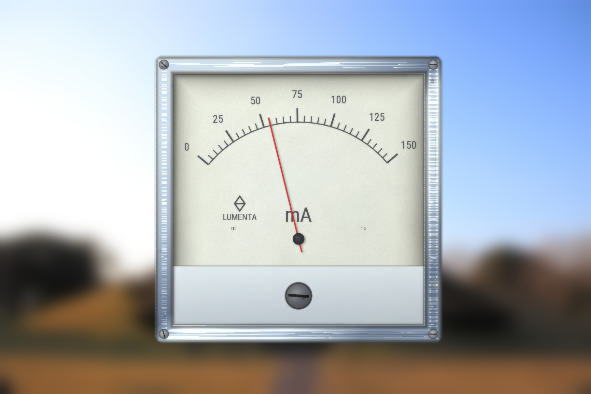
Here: 55mA
